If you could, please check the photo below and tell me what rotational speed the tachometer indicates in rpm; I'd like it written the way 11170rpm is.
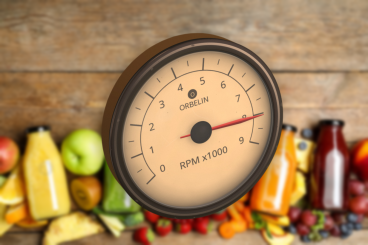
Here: 8000rpm
